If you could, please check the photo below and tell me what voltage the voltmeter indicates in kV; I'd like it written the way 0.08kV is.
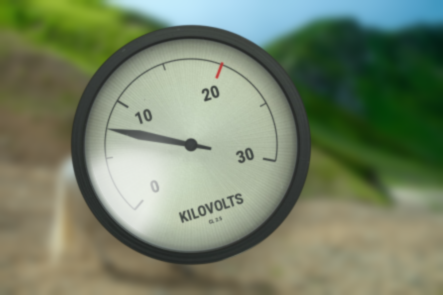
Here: 7.5kV
